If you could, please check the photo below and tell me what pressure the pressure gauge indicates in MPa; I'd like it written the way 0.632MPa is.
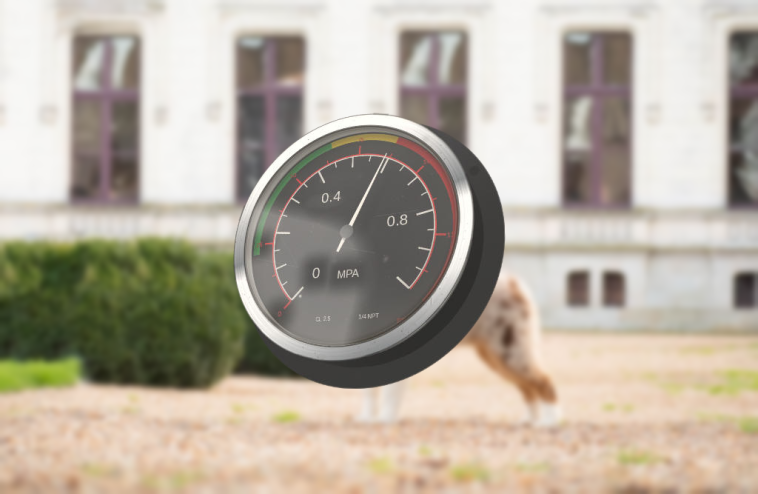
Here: 0.6MPa
